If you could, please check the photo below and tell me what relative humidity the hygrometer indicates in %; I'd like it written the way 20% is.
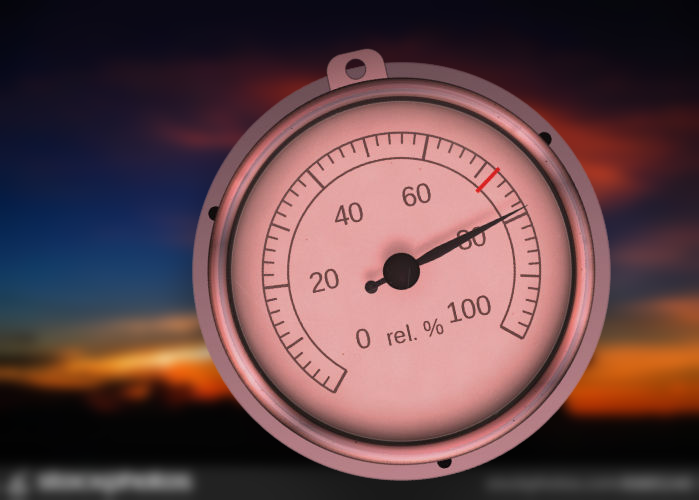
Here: 79%
